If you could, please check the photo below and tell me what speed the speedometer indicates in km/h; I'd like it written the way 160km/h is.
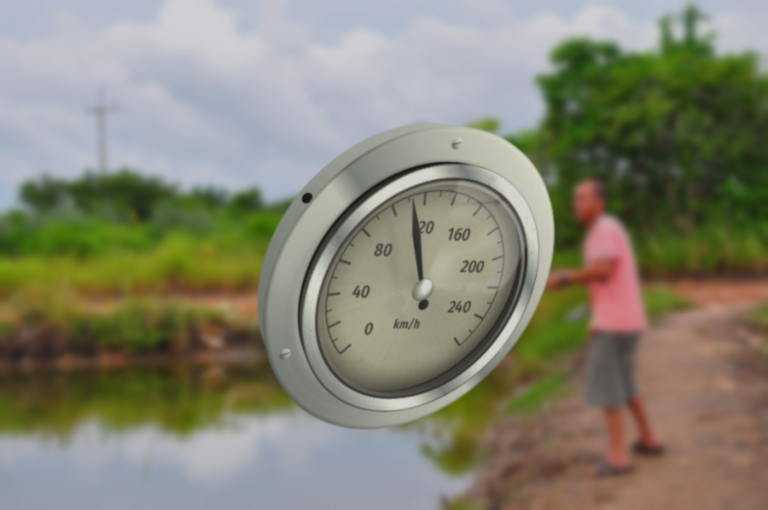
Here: 110km/h
